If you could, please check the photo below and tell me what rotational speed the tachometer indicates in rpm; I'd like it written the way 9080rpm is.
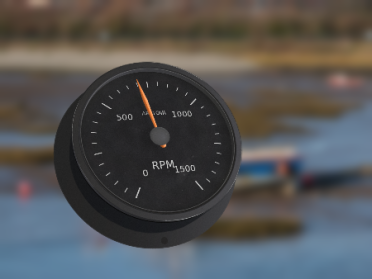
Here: 700rpm
